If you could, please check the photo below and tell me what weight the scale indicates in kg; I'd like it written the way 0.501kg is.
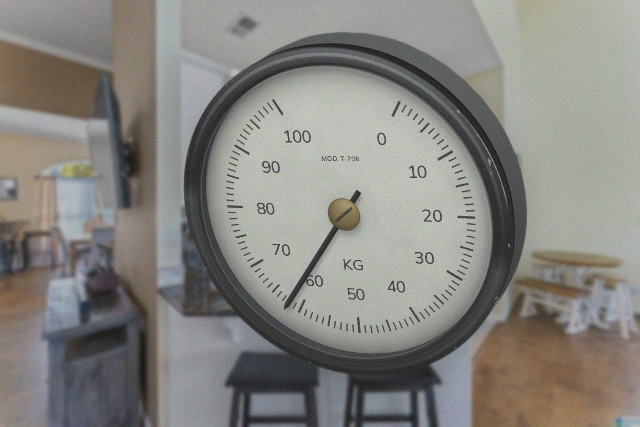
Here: 62kg
